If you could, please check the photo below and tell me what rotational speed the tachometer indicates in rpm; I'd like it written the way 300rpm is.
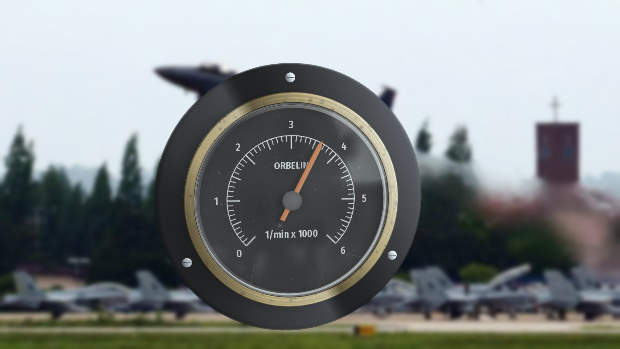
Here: 3600rpm
